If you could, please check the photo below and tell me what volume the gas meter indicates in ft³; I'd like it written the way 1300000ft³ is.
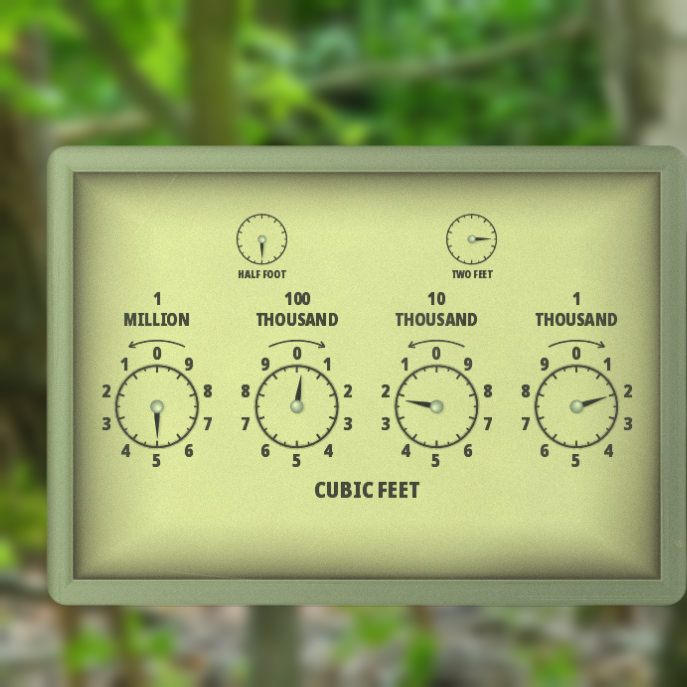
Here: 502200ft³
